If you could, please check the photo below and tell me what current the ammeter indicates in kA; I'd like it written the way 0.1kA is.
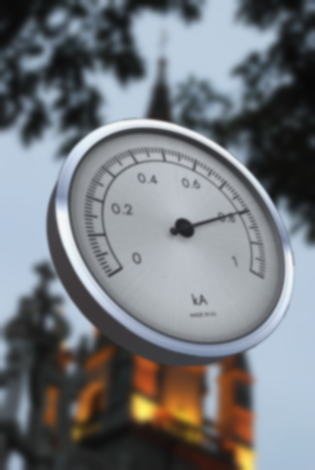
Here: 0.8kA
